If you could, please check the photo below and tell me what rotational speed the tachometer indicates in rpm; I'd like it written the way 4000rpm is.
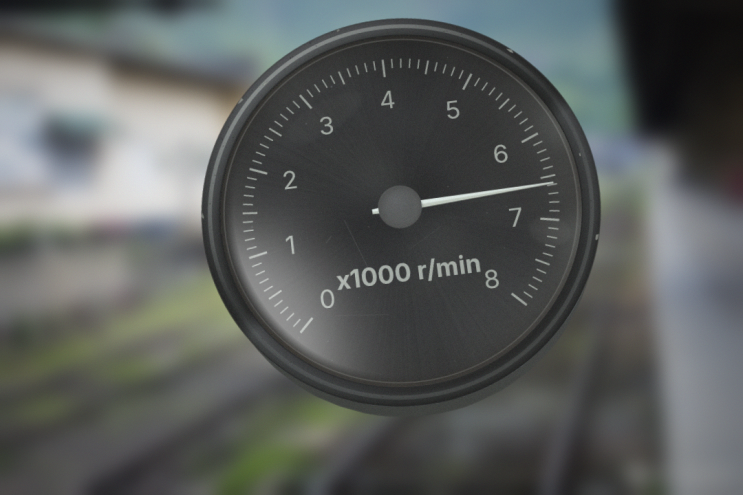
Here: 6600rpm
